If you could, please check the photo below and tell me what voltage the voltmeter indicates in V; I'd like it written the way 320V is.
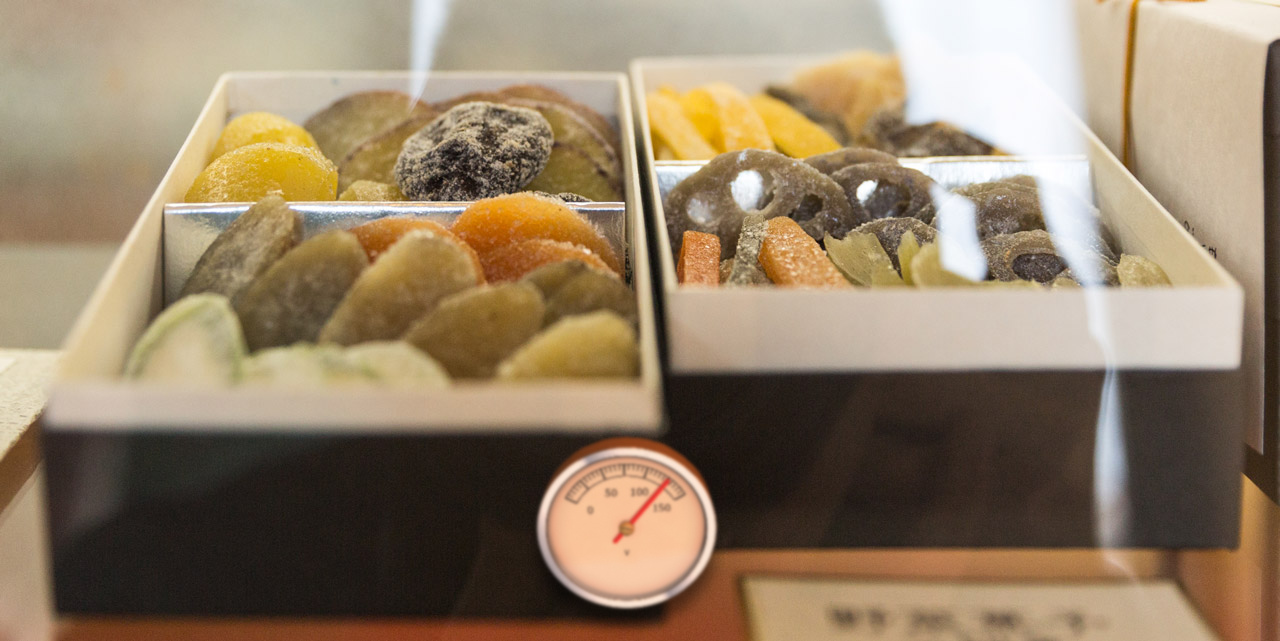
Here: 125V
